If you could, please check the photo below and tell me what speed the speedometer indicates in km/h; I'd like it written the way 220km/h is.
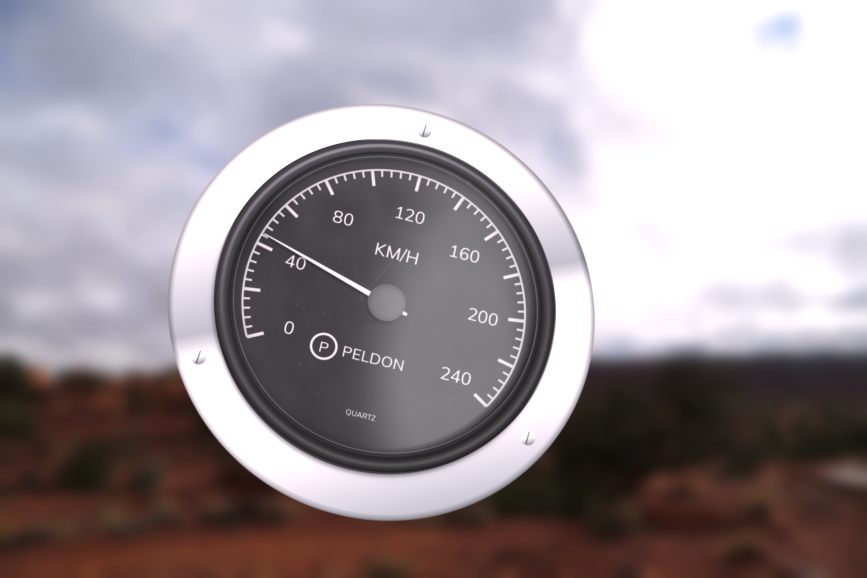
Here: 44km/h
